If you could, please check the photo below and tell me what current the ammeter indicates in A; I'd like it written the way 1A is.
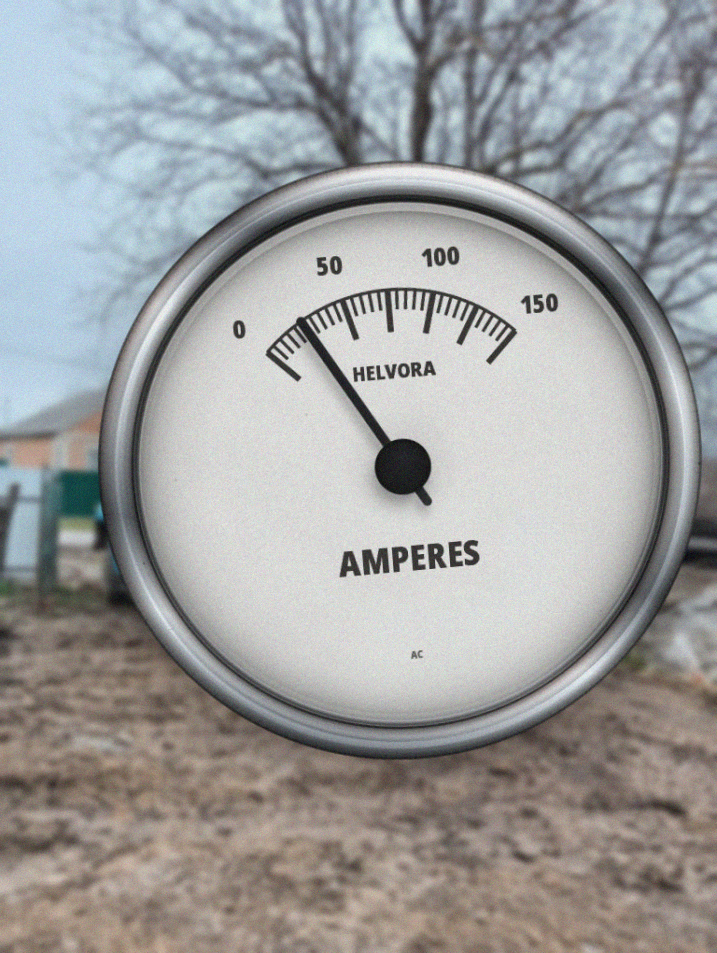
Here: 25A
